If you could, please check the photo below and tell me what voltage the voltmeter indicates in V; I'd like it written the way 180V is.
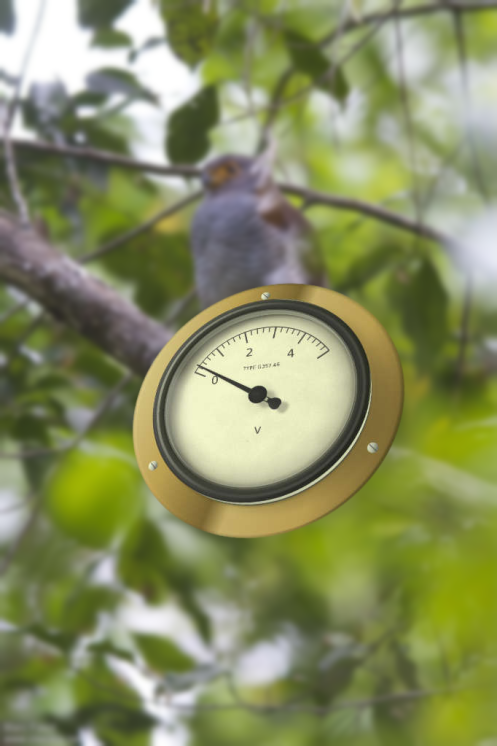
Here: 0.2V
